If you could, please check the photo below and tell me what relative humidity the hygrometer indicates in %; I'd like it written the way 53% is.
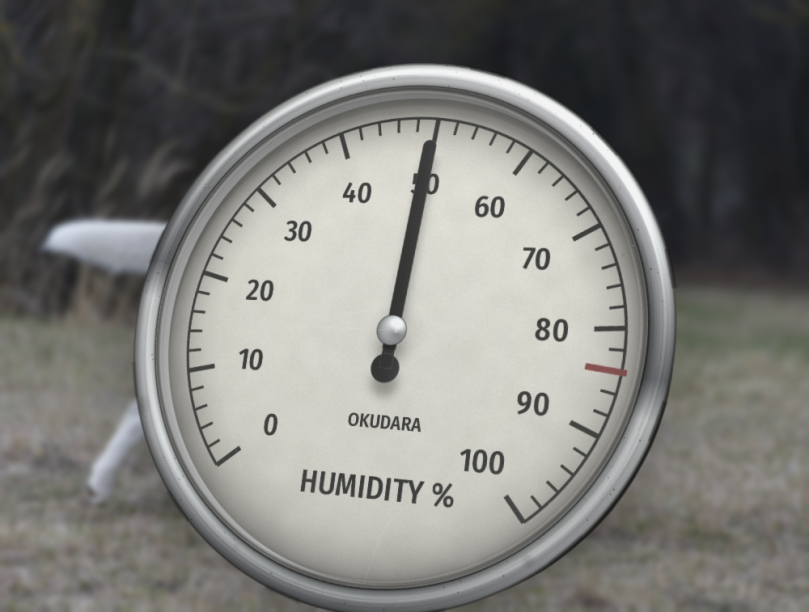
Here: 50%
